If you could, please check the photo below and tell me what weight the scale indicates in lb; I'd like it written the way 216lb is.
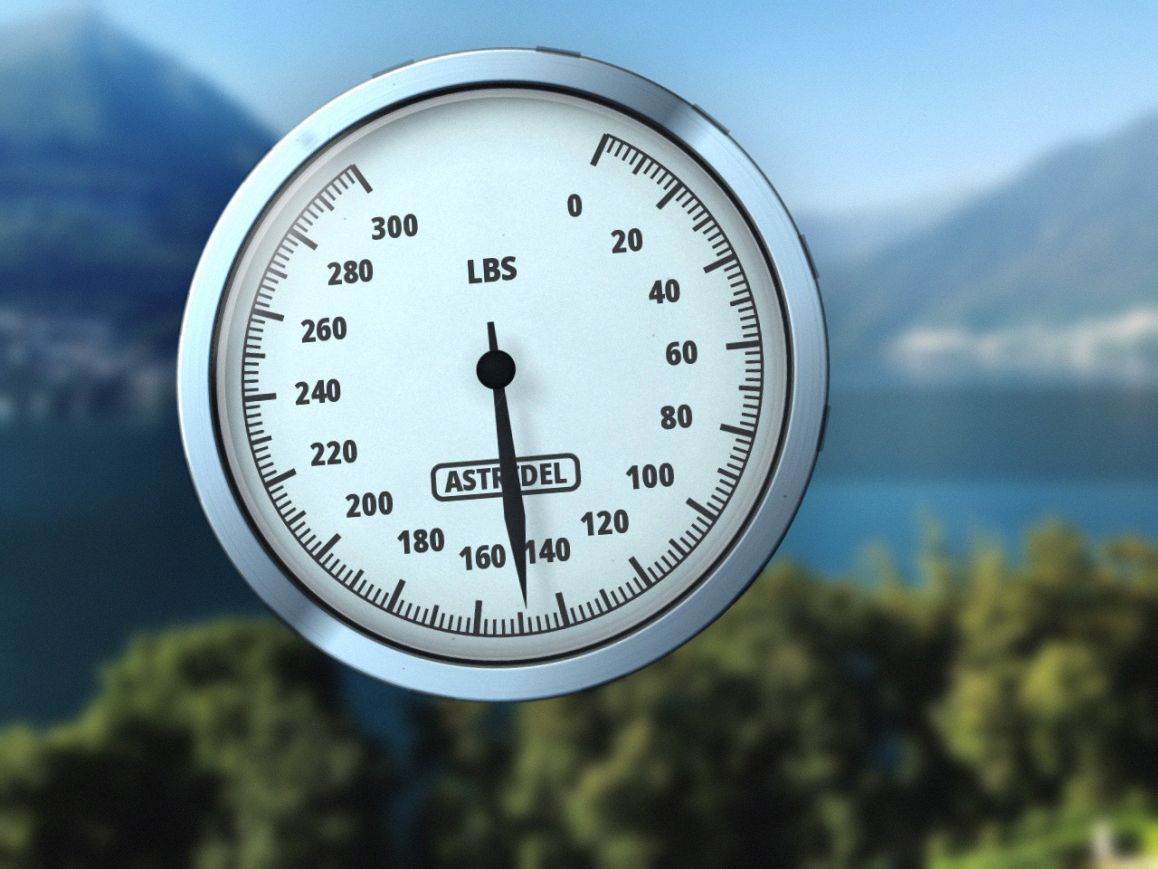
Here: 148lb
